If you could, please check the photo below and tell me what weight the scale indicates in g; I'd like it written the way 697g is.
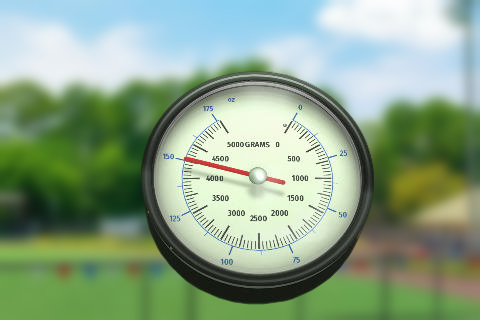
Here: 4250g
